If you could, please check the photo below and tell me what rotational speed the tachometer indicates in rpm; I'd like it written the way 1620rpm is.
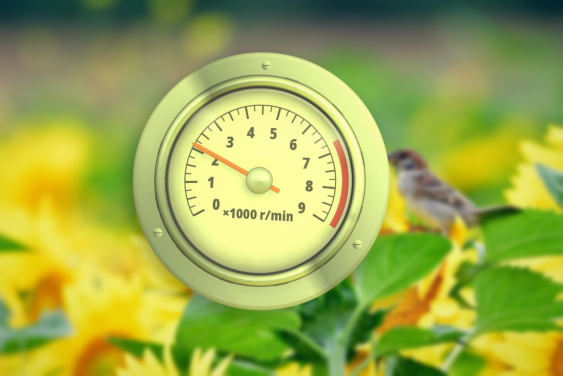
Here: 2125rpm
